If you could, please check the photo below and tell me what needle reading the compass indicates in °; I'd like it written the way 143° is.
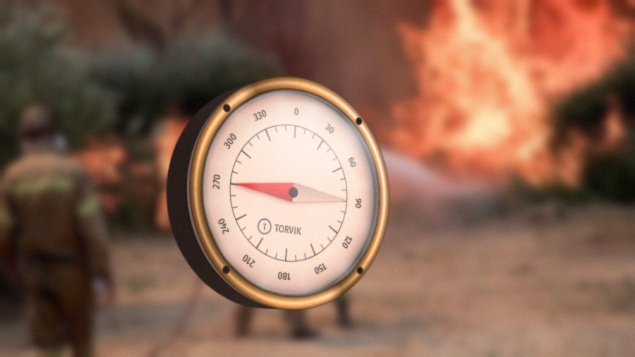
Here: 270°
